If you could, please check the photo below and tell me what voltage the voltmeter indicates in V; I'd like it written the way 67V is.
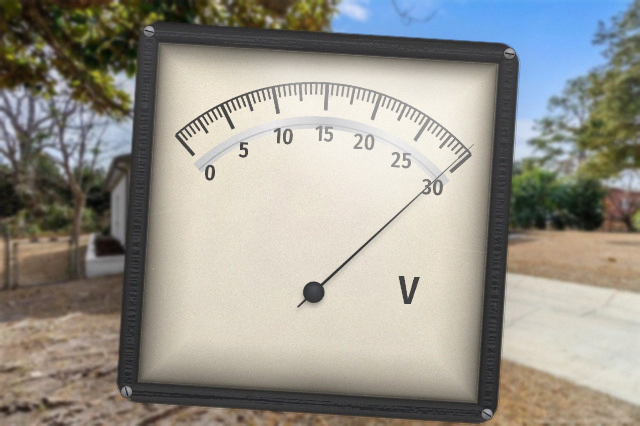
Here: 29.5V
